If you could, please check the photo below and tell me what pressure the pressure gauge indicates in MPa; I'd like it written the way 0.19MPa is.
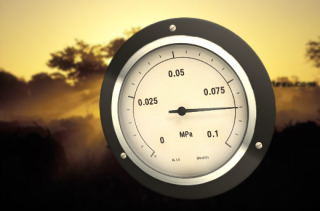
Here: 0.085MPa
